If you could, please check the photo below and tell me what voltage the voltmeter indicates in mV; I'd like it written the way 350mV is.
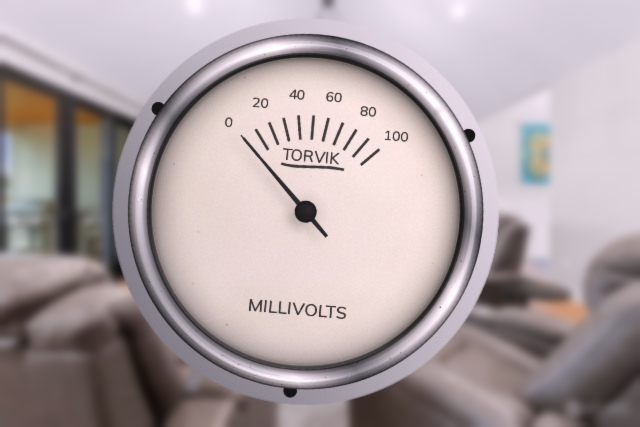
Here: 0mV
